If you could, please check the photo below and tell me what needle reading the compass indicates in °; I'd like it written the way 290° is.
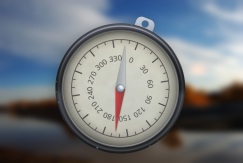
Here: 165°
